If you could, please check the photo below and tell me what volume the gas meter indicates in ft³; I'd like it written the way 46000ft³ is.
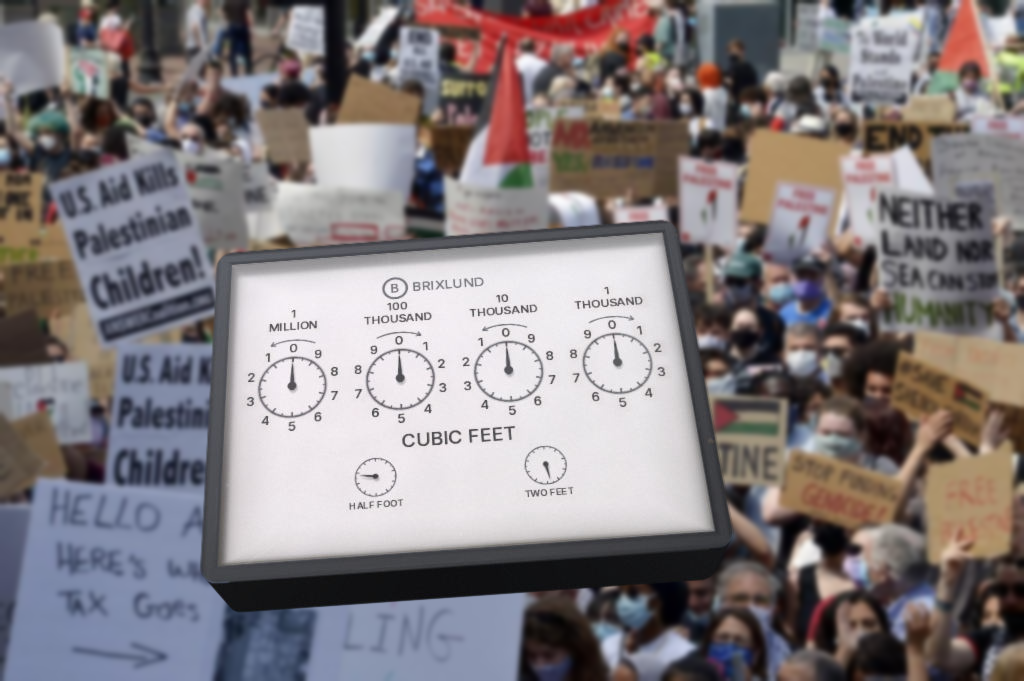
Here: 0ft³
